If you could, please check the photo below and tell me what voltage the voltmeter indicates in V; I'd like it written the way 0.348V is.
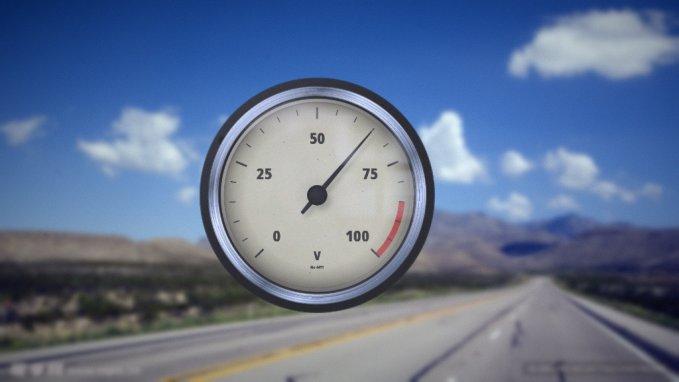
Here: 65V
